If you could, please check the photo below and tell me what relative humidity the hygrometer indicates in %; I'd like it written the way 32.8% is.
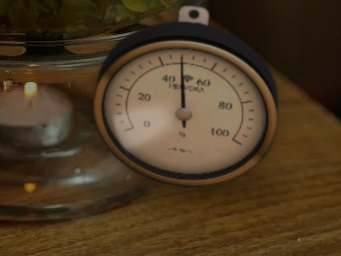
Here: 48%
